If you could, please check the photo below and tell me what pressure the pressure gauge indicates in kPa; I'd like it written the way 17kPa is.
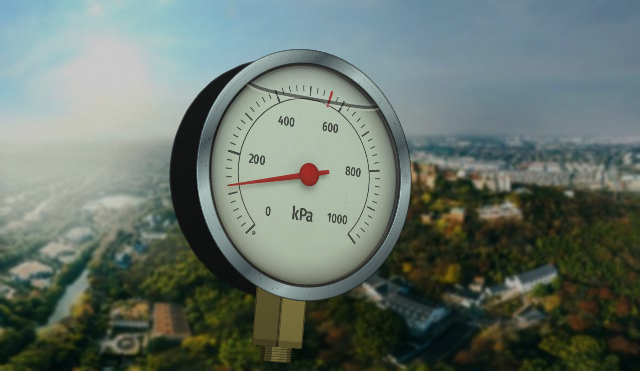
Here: 120kPa
